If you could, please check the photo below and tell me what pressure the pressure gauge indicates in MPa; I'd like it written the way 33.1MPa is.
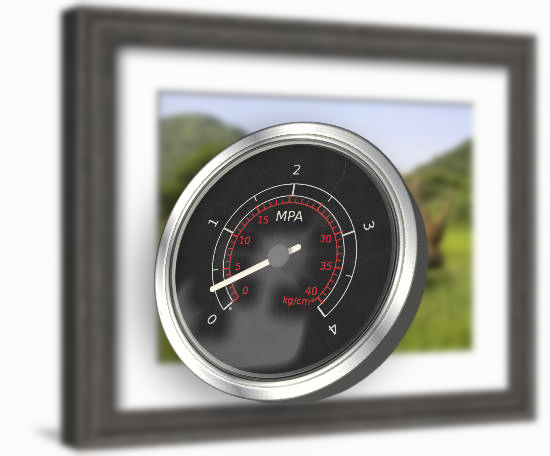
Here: 0.25MPa
